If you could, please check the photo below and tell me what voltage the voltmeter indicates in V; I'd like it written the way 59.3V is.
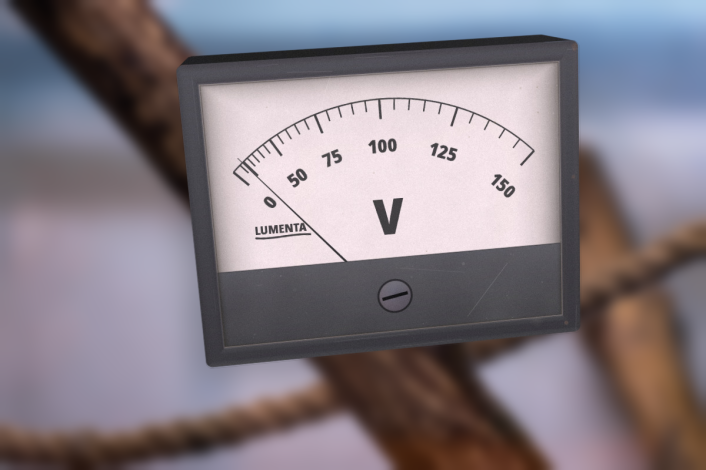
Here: 25V
